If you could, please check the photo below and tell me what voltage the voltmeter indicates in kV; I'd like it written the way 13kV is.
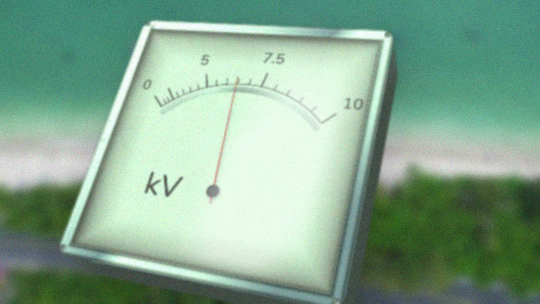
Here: 6.5kV
